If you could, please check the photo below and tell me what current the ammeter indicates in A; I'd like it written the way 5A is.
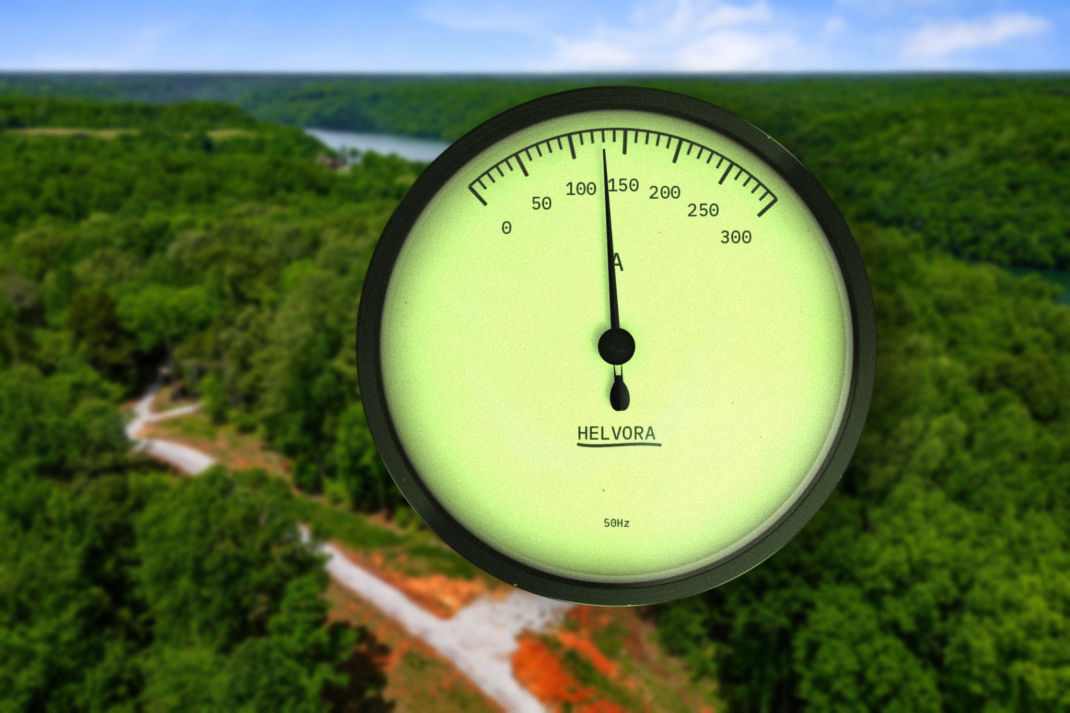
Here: 130A
